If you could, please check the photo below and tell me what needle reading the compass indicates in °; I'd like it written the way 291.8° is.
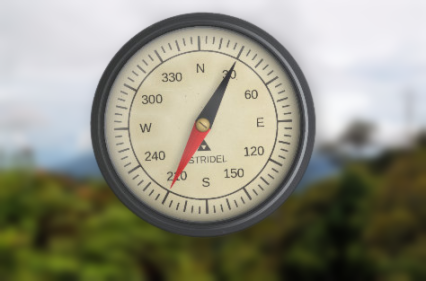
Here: 210°
